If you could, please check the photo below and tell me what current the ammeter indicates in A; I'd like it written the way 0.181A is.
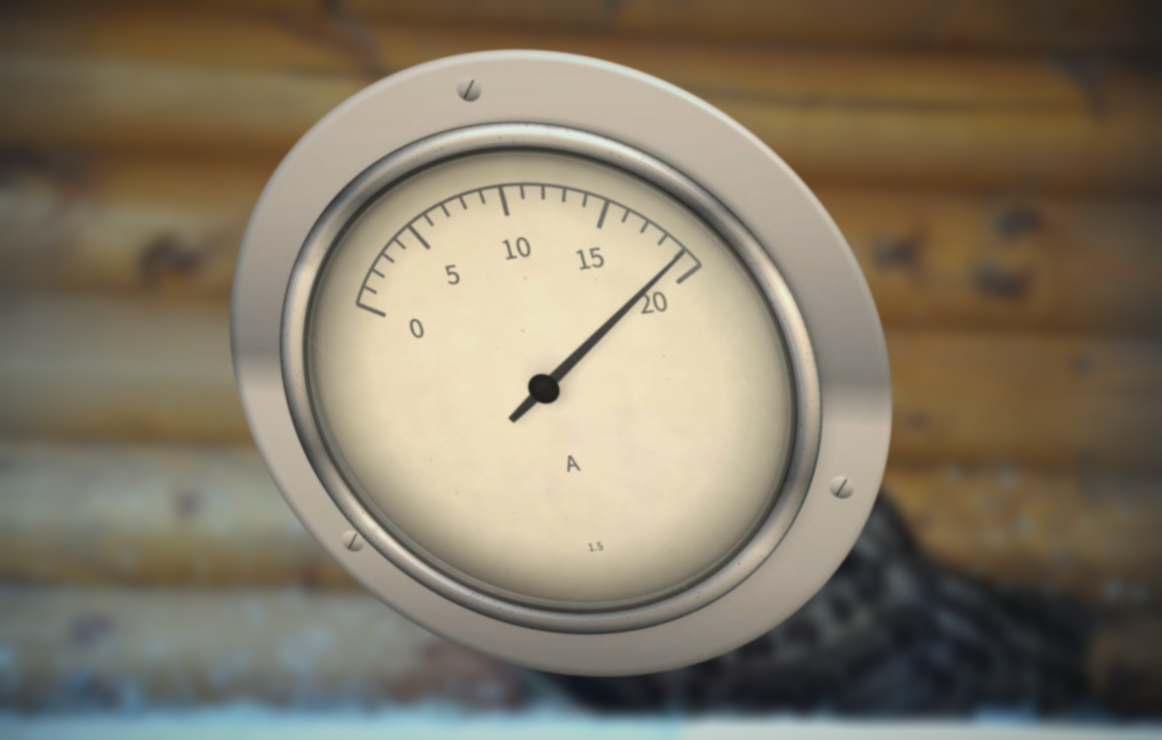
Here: 19A
